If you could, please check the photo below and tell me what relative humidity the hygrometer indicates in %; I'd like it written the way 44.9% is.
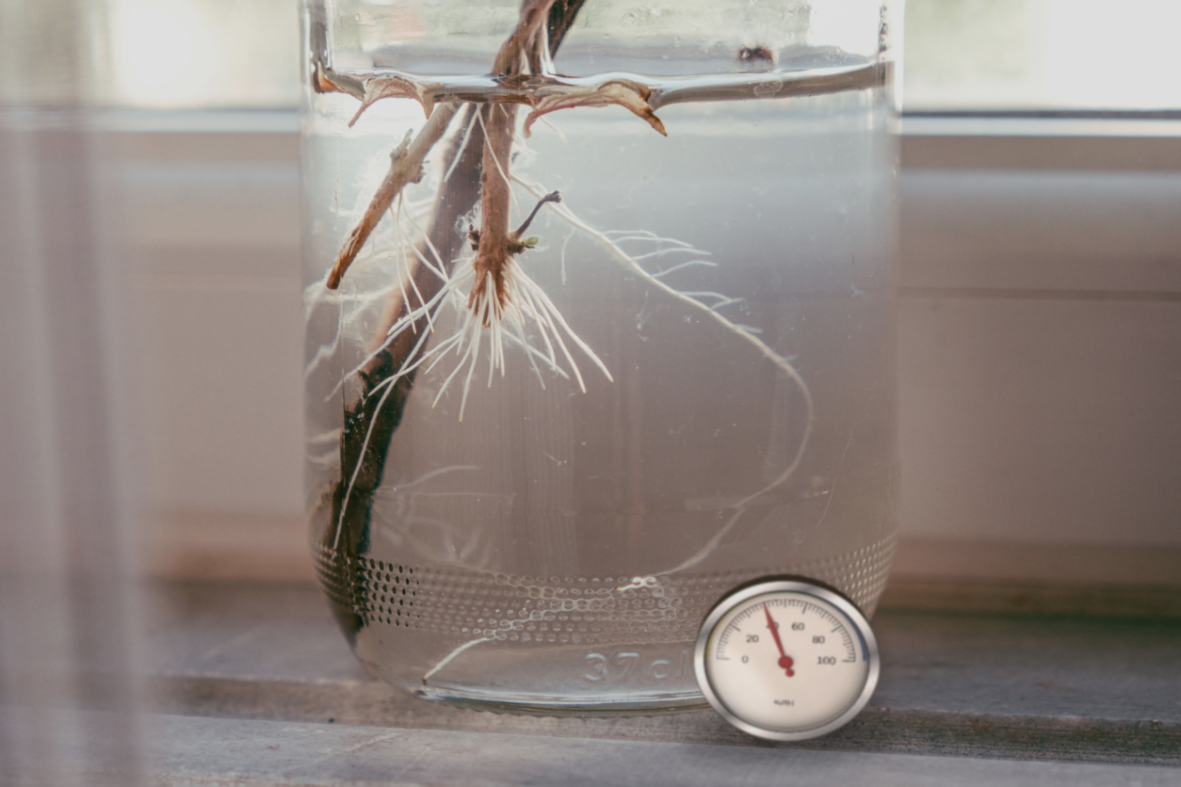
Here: 40%
